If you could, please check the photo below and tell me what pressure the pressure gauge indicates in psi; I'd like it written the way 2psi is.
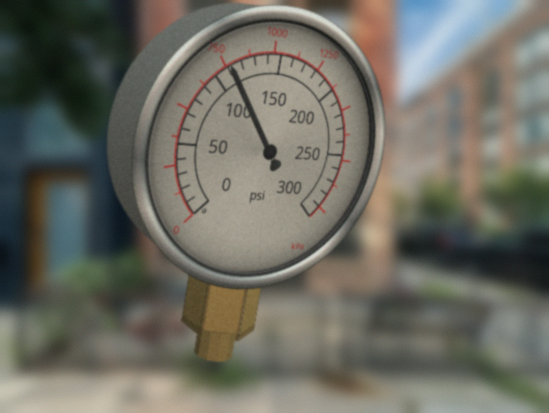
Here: 110psi
